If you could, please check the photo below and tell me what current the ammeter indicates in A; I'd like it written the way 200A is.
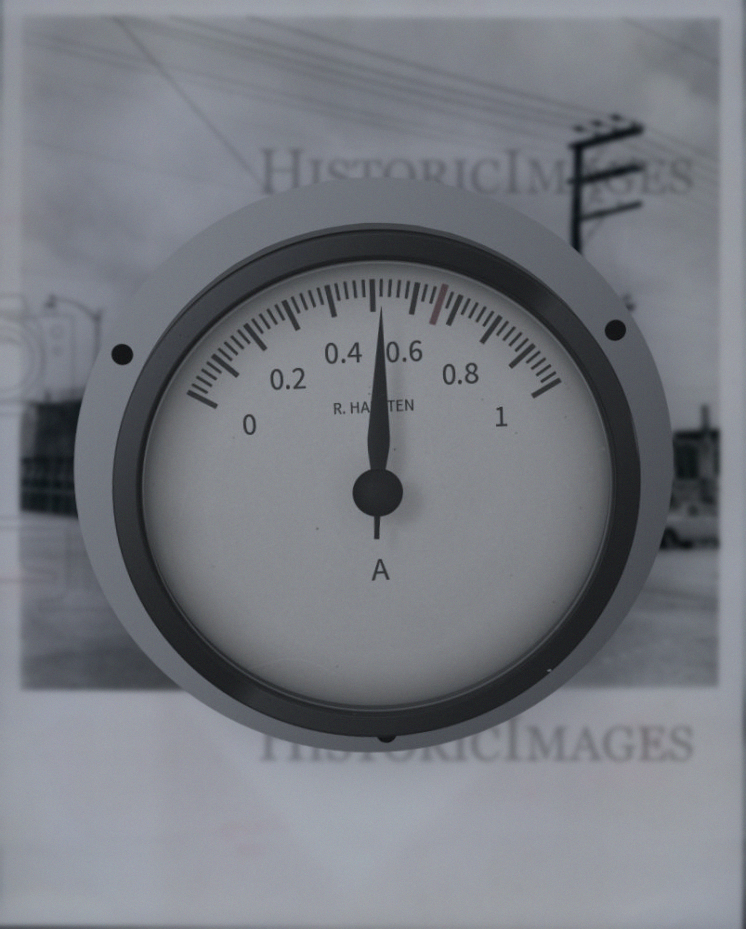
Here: 0.52A
